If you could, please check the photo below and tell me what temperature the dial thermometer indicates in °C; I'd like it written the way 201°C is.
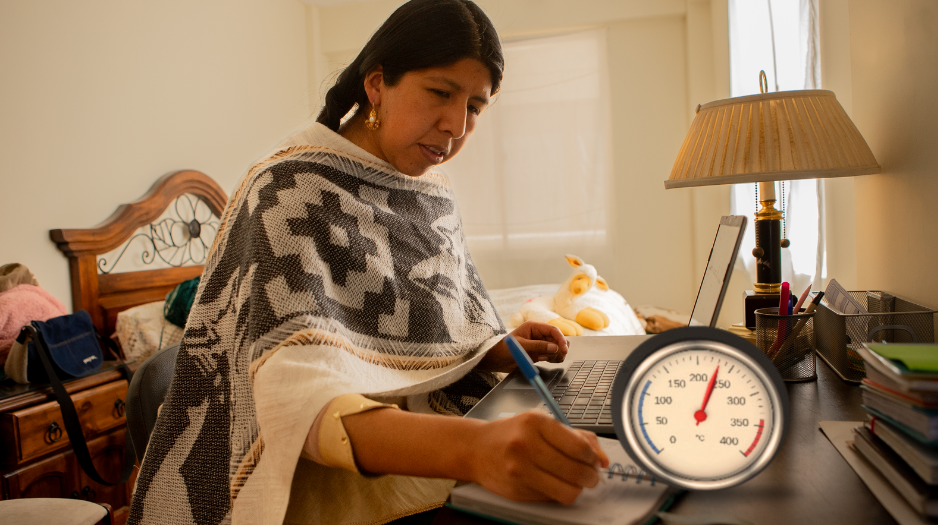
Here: 230°C
